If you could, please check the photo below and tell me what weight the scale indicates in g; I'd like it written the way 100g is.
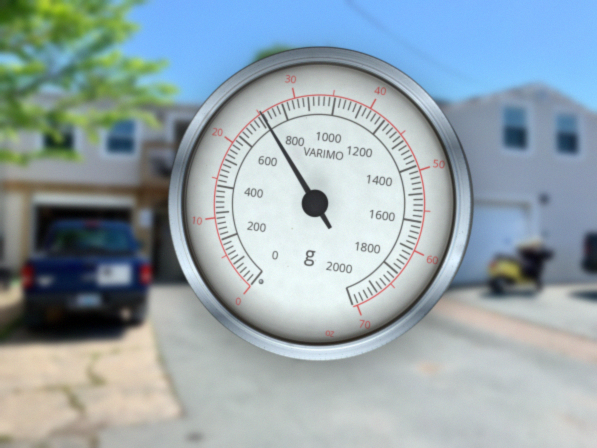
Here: 720g
